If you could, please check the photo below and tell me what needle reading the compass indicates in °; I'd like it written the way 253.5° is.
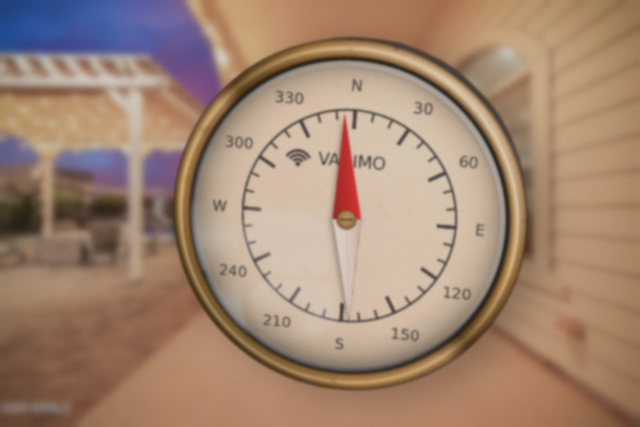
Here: 355°
